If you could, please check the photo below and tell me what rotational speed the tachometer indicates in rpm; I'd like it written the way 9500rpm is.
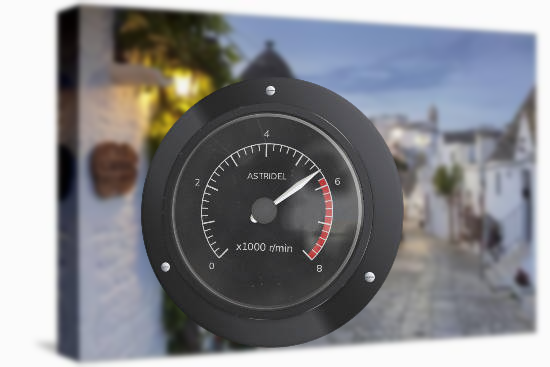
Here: 5600rpm
